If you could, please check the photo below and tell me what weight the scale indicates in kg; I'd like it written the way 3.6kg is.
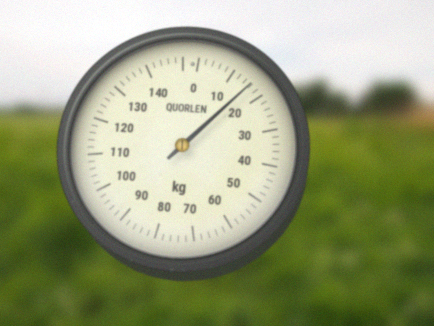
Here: 16kg
